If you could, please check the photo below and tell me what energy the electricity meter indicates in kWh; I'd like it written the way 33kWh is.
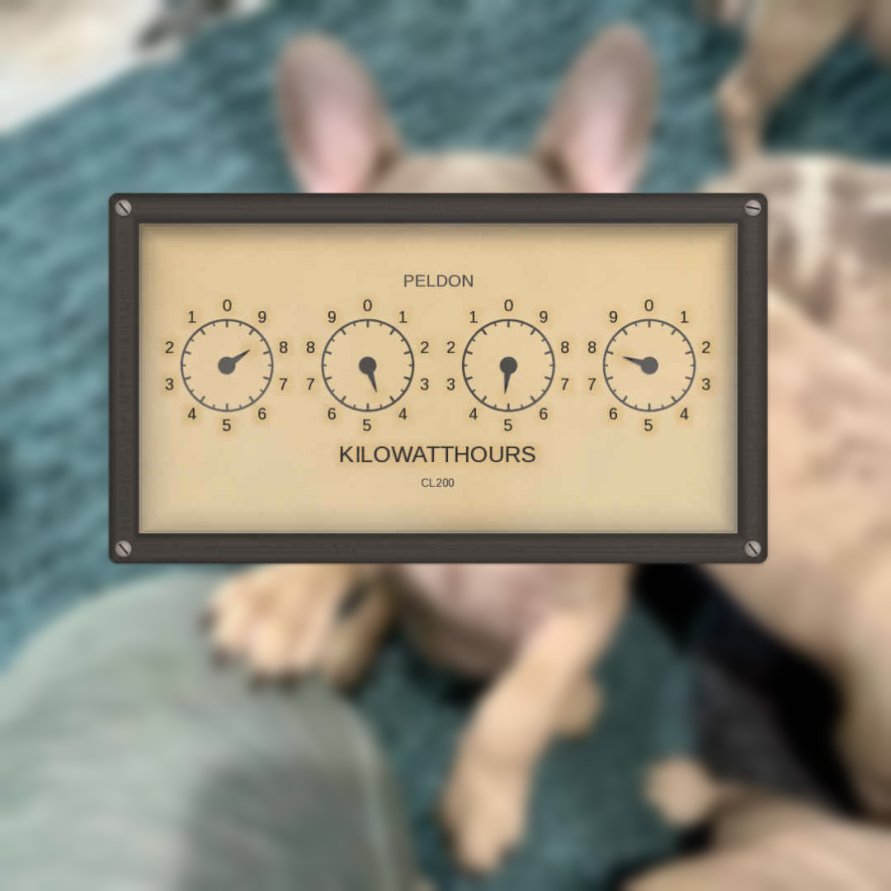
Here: 8448kWh
